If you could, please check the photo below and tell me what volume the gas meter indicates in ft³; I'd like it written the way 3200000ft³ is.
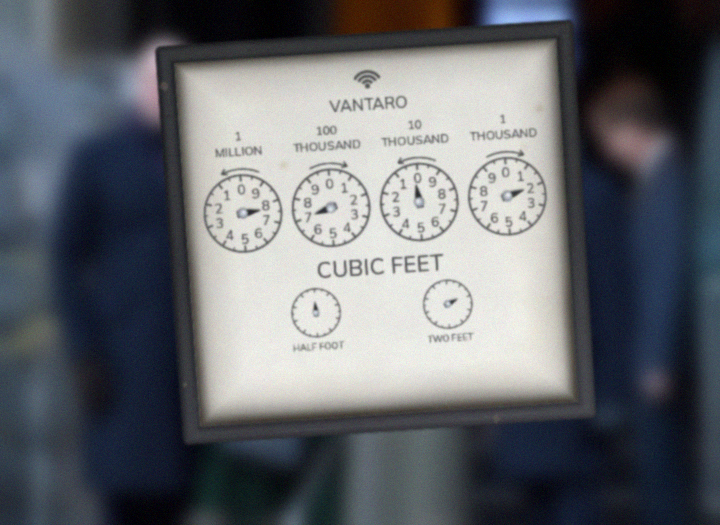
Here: 770200ft³
